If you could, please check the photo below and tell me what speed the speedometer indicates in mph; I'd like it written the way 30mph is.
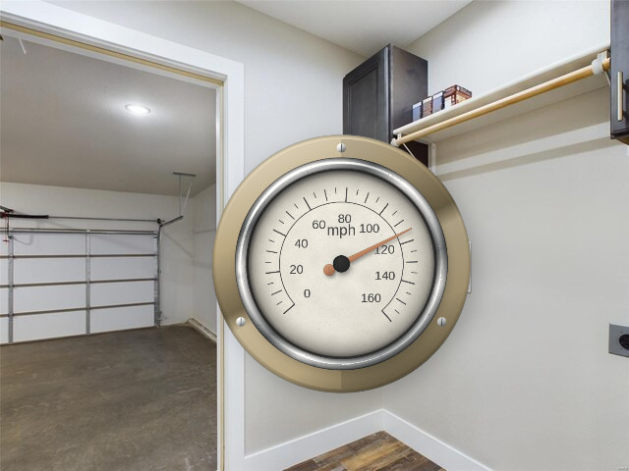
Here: 115mph
